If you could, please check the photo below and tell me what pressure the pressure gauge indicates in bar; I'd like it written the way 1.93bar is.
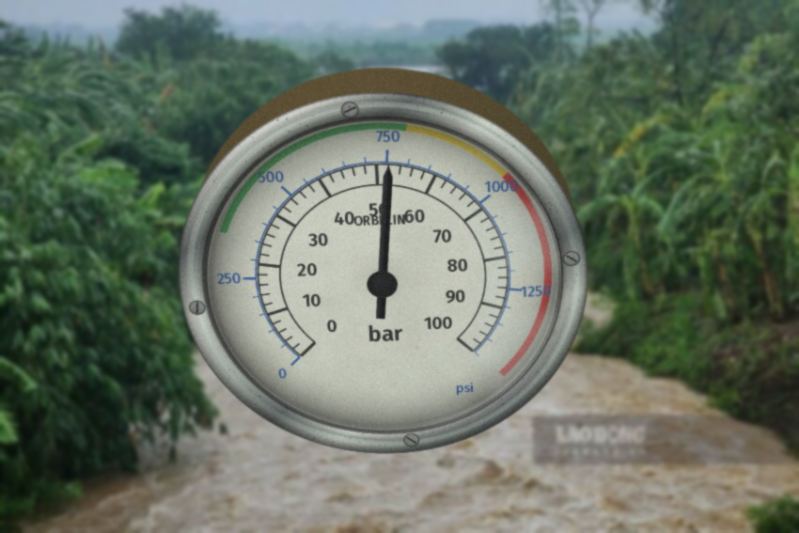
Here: 52bar
